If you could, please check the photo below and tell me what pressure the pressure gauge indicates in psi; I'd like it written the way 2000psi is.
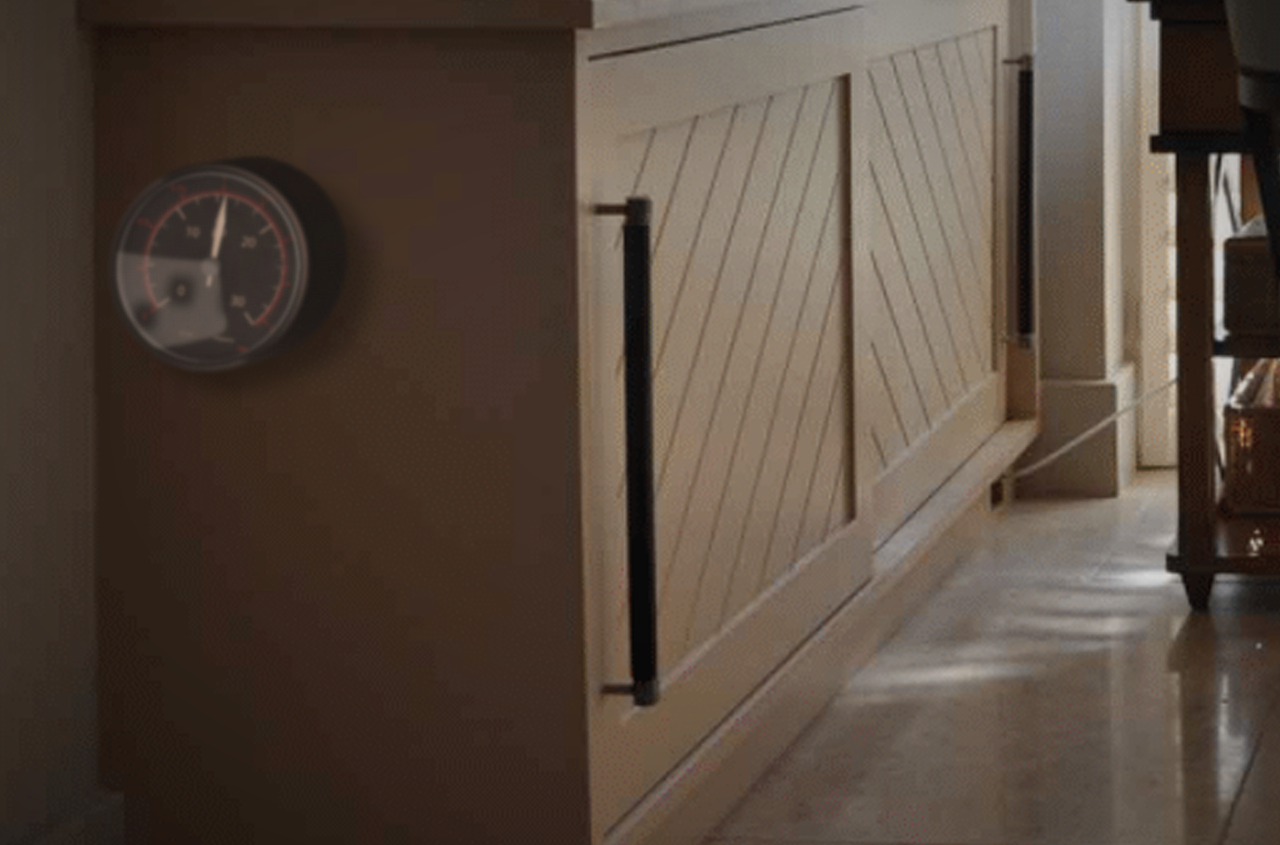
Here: 15psi
